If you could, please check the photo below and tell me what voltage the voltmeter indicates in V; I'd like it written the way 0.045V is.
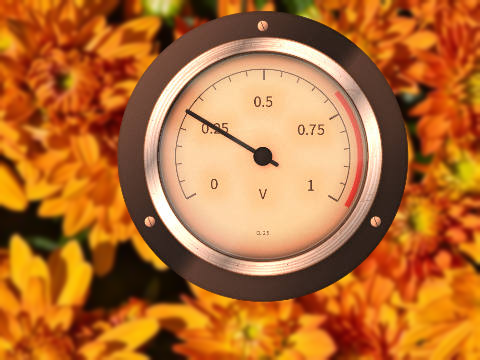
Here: 0.25V
